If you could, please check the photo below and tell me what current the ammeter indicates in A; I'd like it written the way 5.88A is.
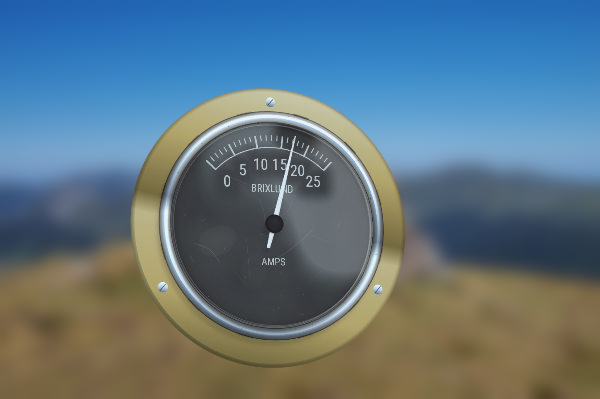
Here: 17A
